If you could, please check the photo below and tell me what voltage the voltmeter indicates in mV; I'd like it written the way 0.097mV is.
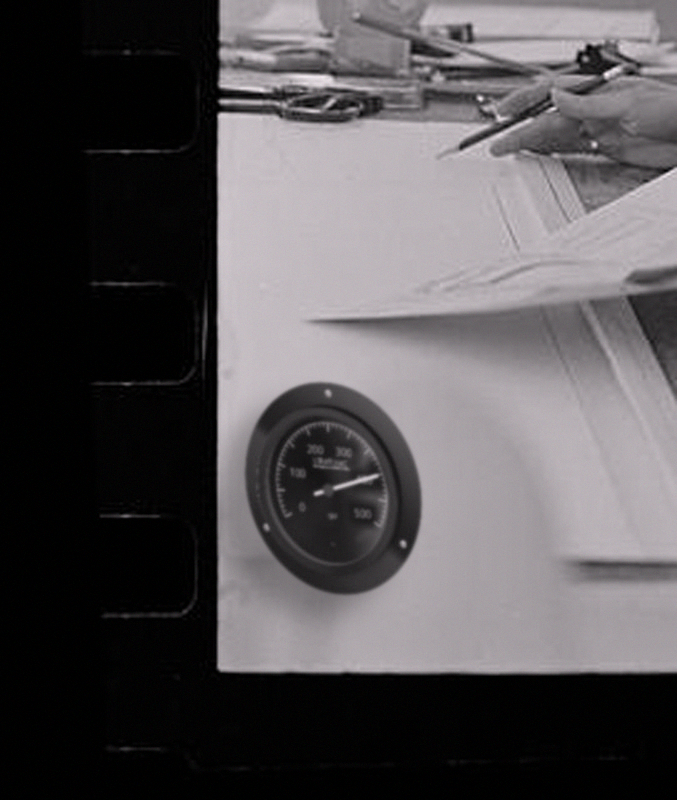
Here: 400mV
